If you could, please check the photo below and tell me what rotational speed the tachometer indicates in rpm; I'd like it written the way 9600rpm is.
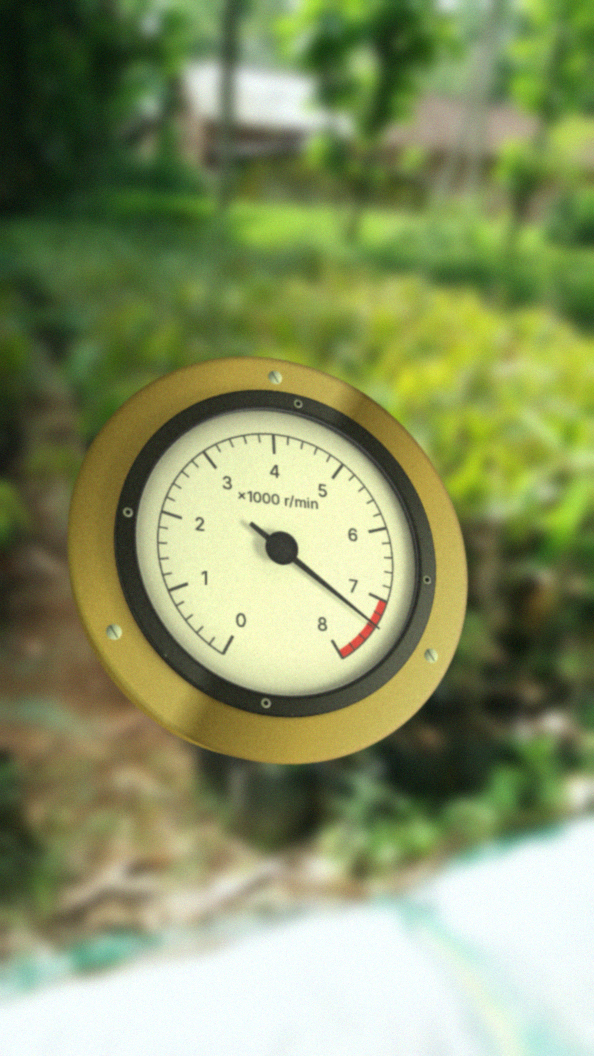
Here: 7400rpm
